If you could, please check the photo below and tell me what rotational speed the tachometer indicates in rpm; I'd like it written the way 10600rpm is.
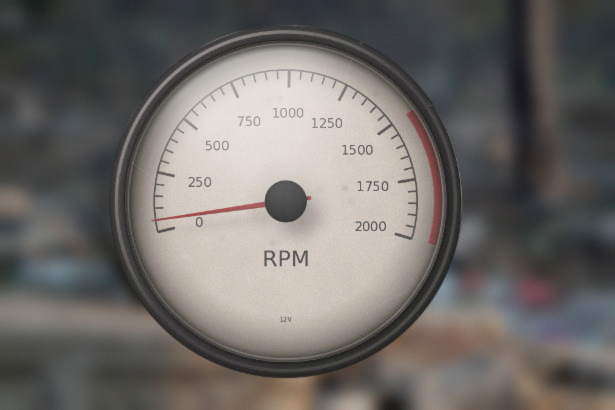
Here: 50rpm
